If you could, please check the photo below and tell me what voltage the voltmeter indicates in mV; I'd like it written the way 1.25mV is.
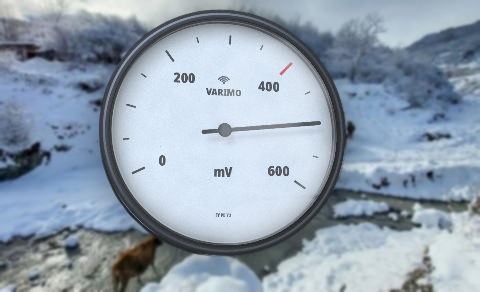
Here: 500mV
